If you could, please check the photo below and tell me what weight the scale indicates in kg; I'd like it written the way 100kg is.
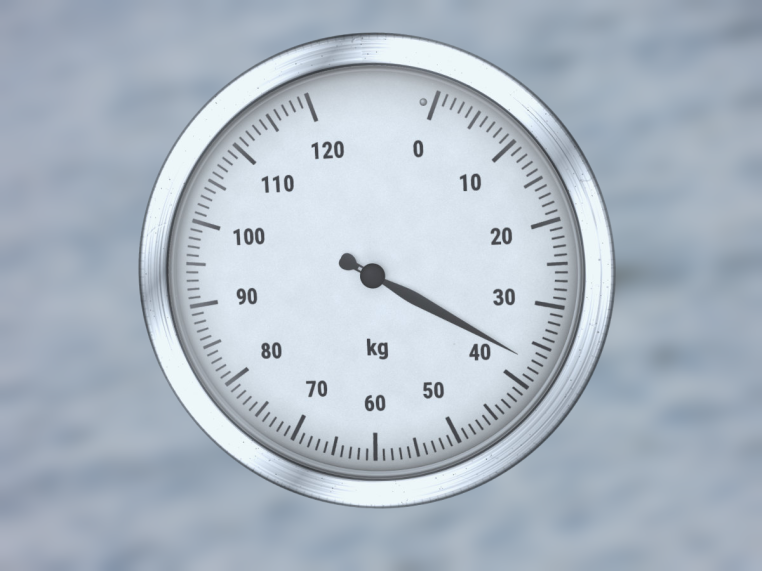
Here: 37kg
